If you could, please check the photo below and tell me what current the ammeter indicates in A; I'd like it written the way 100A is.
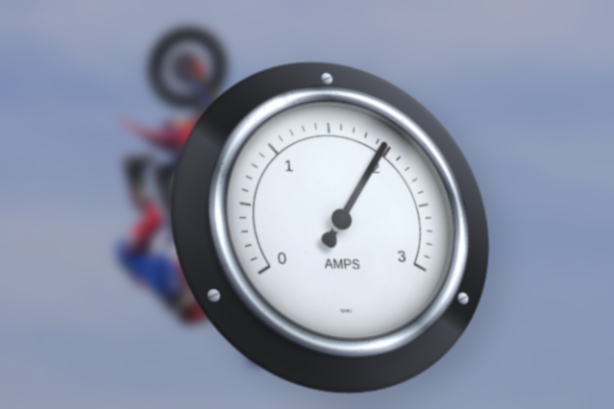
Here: 1.95A
